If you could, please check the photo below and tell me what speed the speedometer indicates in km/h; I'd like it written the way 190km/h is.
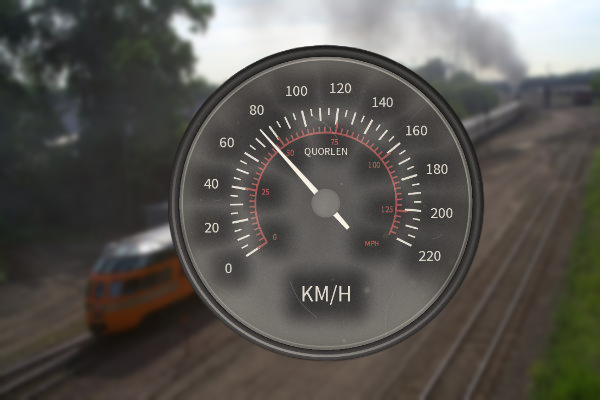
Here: 75km/h
